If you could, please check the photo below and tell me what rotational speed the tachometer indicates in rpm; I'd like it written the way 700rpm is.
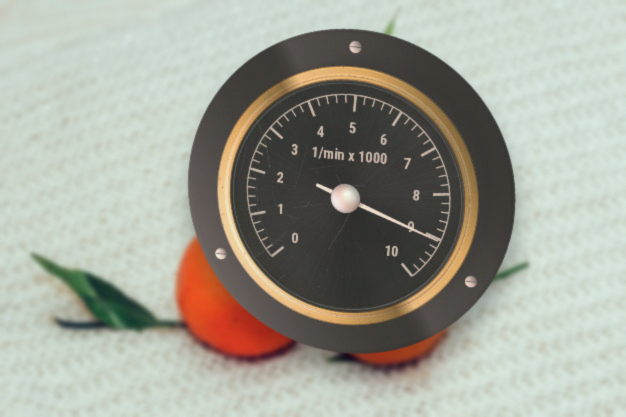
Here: 9000rpm
